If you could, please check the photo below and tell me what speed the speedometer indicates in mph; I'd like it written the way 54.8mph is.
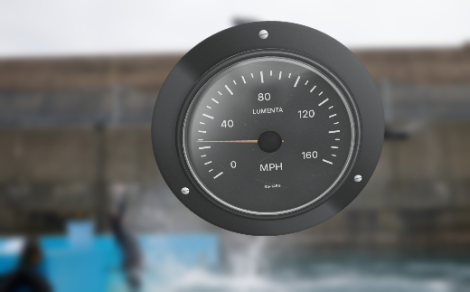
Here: 25mph
